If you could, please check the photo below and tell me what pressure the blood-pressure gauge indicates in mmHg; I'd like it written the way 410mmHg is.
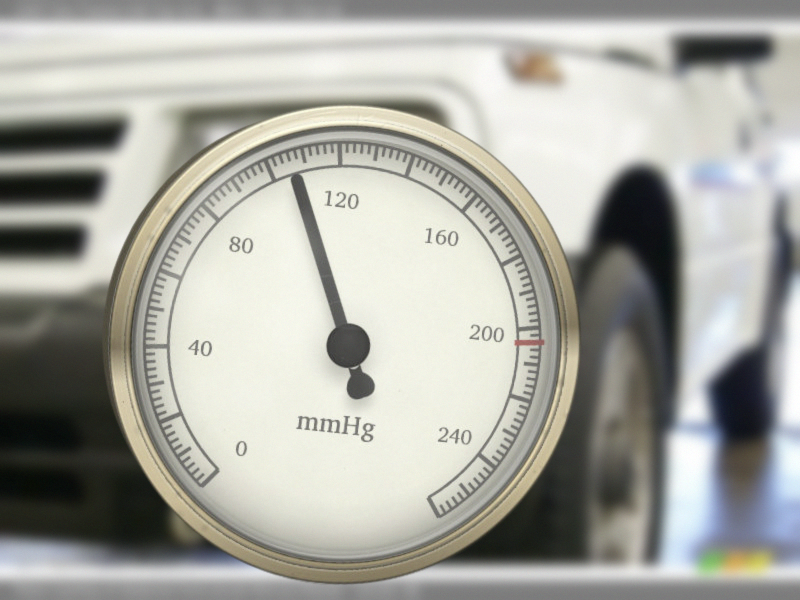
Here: 106mmHg
